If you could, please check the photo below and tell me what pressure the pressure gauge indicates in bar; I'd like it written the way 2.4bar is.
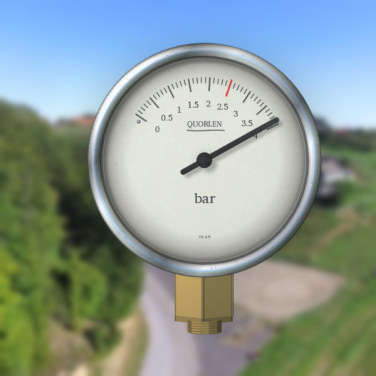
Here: 3.9bar
